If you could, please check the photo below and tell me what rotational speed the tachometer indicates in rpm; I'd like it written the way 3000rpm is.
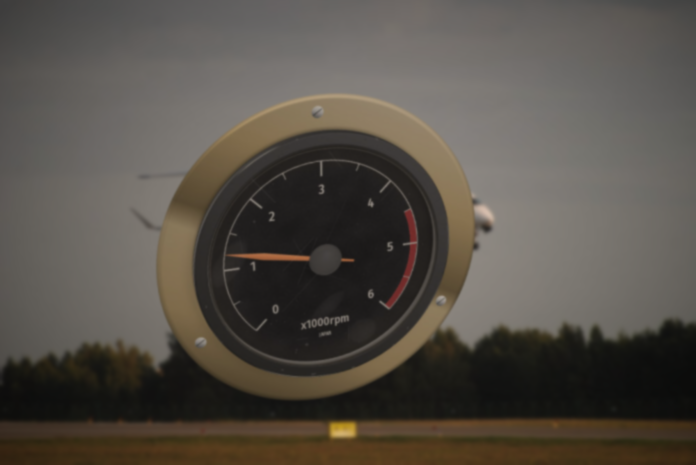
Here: 1250rpm
